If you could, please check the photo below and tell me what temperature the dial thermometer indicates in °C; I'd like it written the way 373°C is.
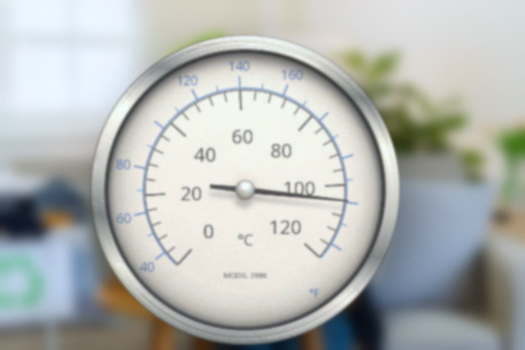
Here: 104°C
